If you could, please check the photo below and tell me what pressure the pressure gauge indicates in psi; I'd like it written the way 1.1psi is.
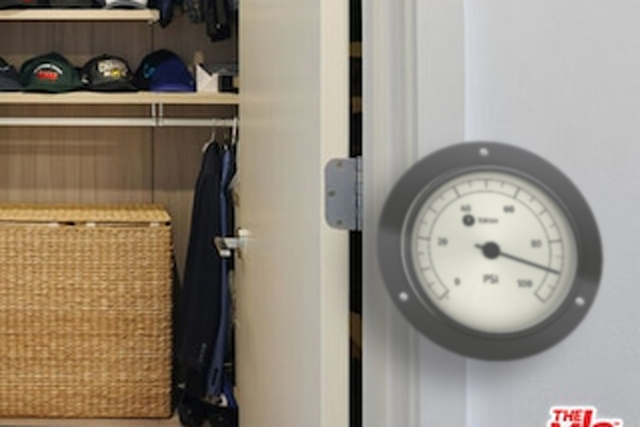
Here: 90psi
